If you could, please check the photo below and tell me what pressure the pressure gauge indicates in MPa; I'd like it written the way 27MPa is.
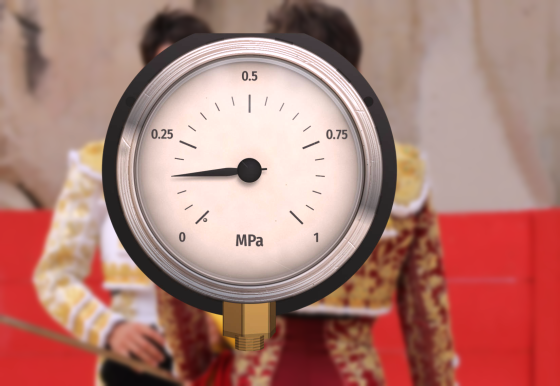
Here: 0.15MPa
